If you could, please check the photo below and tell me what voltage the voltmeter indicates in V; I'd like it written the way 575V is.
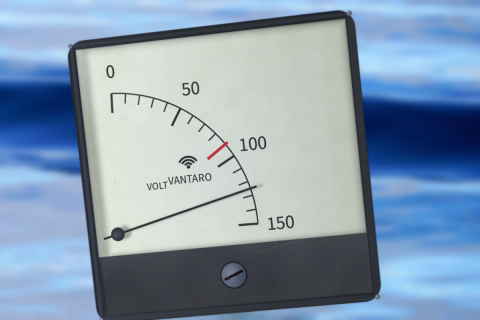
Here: 125V
